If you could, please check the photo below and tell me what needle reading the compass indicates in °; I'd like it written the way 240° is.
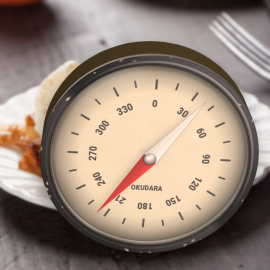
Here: 217.5°
